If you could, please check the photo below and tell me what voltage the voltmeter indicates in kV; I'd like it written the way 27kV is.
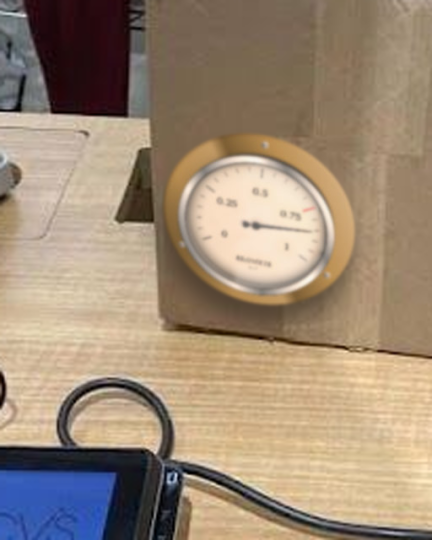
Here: 0.85kV
